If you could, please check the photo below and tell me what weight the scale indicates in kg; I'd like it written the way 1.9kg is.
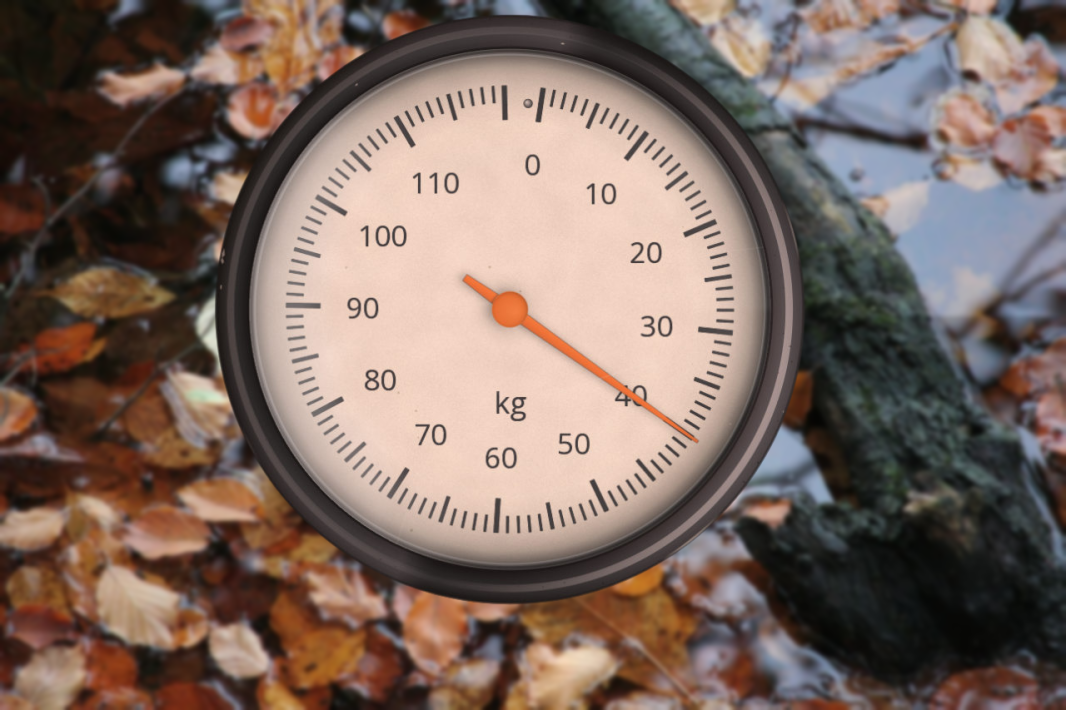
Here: 40kg
